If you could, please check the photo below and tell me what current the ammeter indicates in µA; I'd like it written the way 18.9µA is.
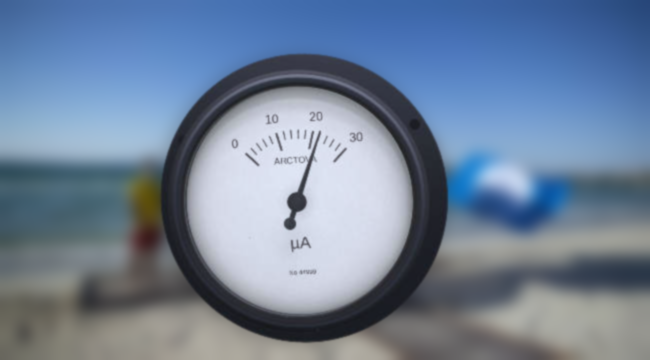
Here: 22µA
